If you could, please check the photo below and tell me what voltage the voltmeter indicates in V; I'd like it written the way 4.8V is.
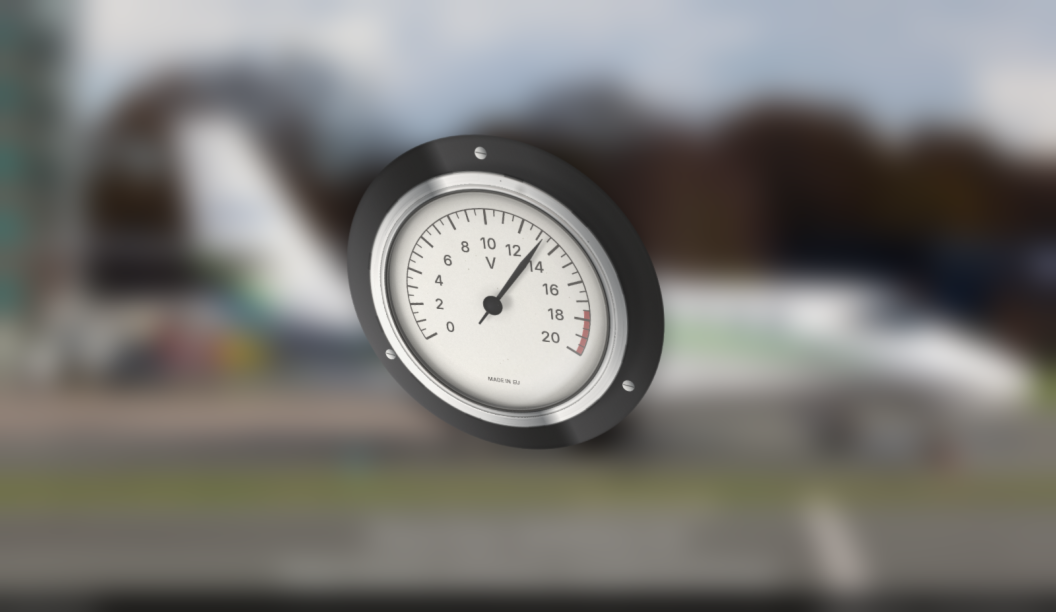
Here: 13.25V
